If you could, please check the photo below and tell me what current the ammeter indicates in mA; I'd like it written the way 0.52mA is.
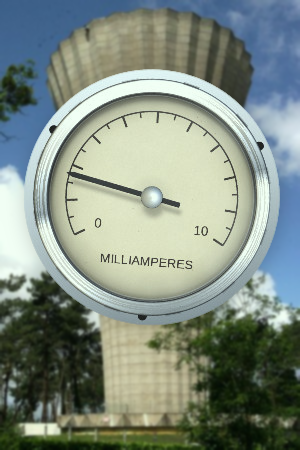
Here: 1.75mA
